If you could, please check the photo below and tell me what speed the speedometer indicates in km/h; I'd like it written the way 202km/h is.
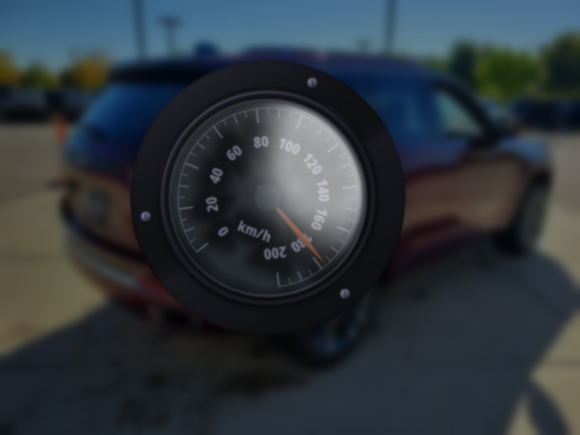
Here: 177.5km/h
